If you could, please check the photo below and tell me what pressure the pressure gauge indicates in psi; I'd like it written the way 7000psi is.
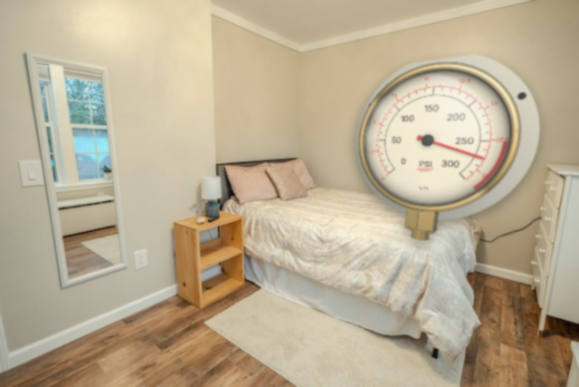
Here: 270psi
